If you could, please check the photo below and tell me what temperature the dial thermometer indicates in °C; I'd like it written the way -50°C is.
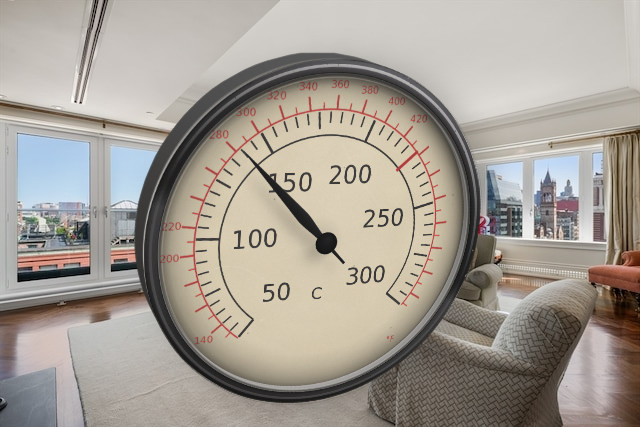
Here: 140°C
